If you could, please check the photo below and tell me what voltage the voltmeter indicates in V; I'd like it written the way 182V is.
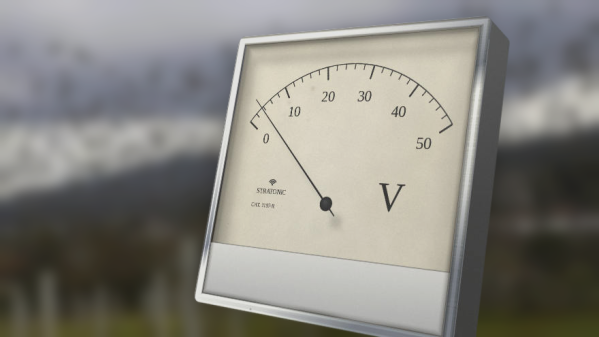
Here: 4V
